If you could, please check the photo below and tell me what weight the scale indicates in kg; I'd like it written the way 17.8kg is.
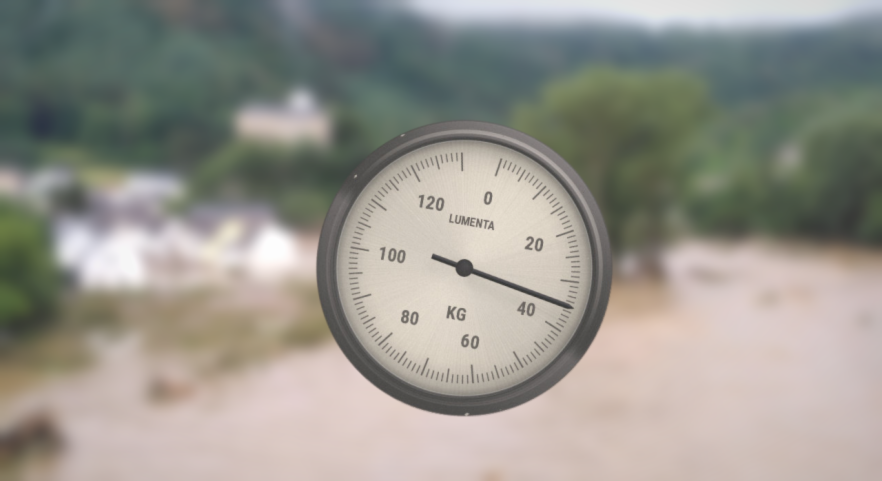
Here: 35kg
